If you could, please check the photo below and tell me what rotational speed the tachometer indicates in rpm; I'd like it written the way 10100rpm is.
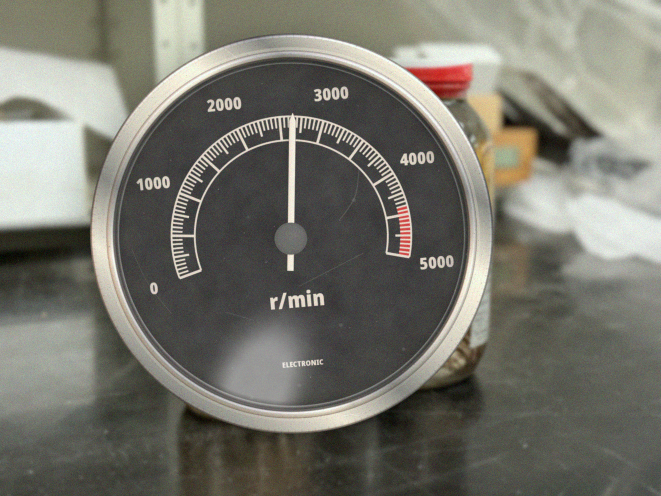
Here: 2650rpm
